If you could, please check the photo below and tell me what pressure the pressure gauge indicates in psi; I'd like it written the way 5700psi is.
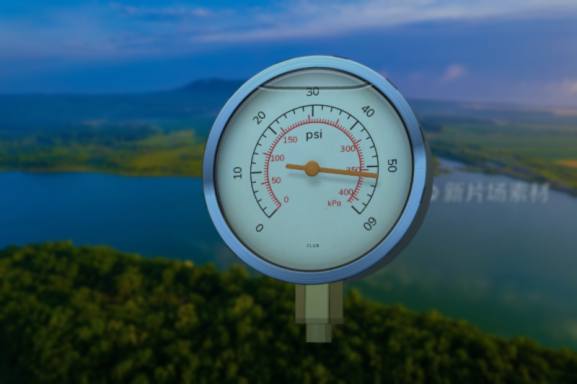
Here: 52psi
